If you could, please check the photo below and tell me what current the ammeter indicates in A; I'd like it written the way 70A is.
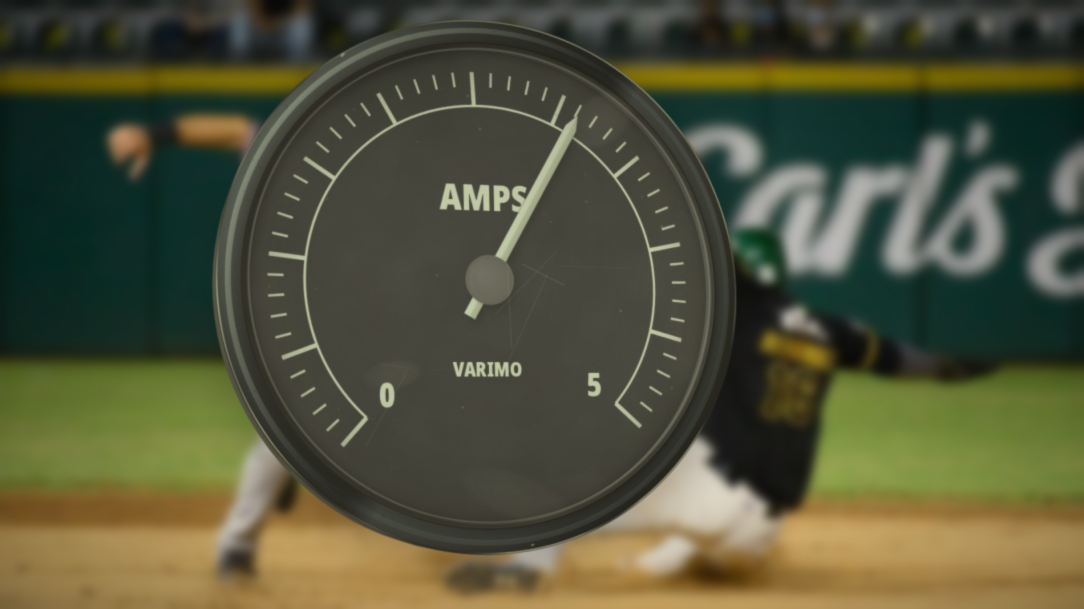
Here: 3.1A
